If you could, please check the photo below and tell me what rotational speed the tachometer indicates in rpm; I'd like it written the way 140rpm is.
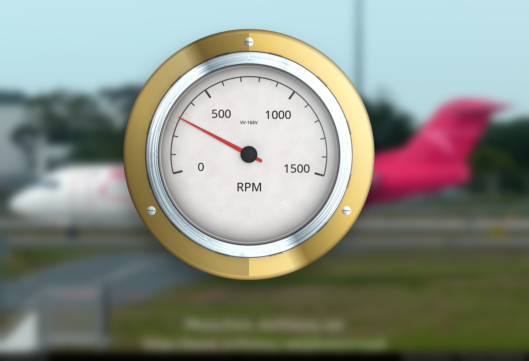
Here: 300rpm
